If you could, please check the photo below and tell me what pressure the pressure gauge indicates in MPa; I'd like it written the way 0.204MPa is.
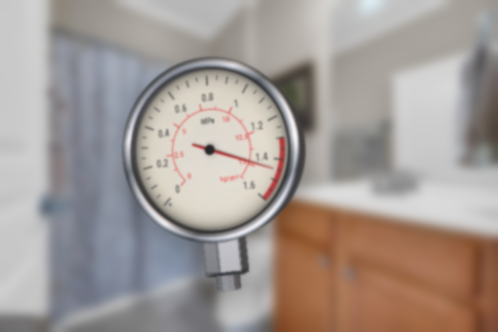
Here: 1.45MPa
